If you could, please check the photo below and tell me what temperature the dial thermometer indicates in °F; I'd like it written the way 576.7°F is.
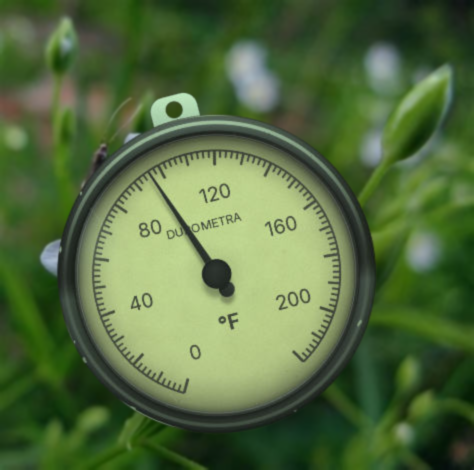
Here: 96°F
